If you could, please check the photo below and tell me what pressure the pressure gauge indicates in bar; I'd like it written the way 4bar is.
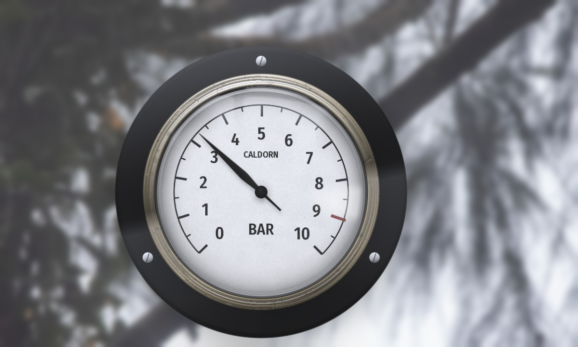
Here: 3.25bar
